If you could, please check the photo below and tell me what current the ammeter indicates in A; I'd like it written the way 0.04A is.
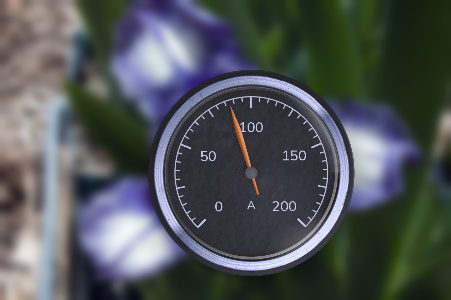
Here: 87.5A
